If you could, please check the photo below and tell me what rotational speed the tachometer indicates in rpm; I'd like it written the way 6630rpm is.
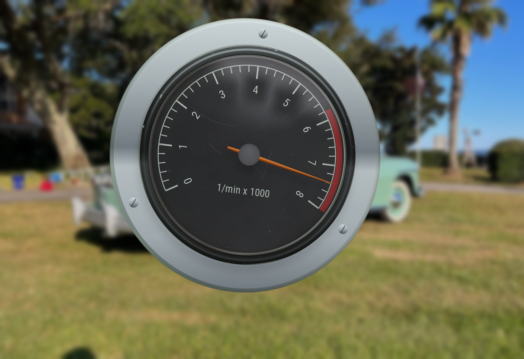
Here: 7400rpm
